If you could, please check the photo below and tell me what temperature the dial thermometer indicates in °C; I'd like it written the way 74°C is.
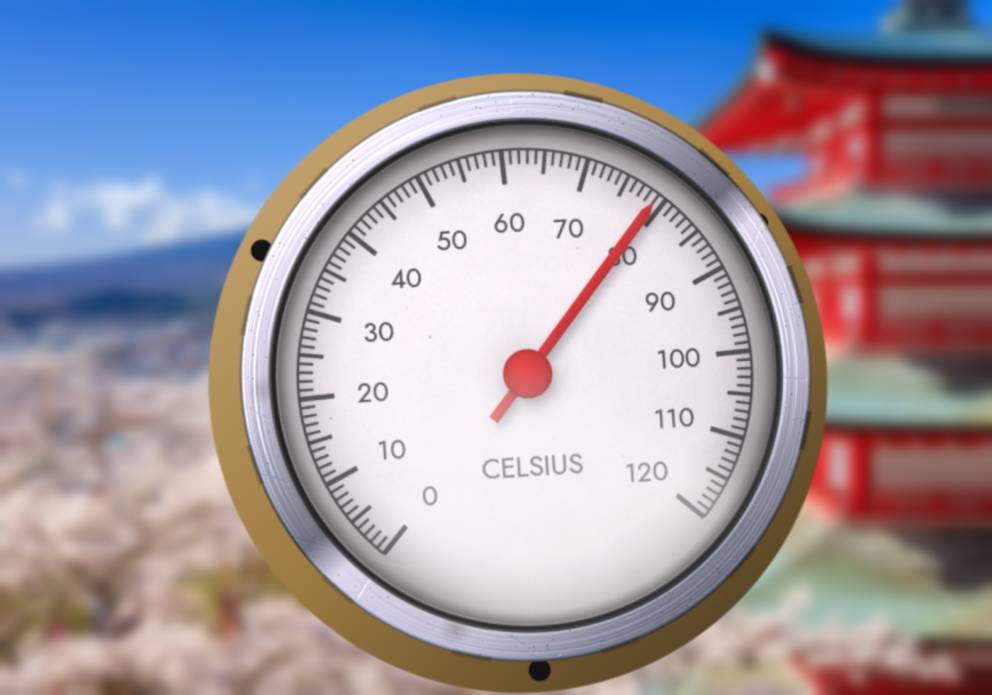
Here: 79°C
